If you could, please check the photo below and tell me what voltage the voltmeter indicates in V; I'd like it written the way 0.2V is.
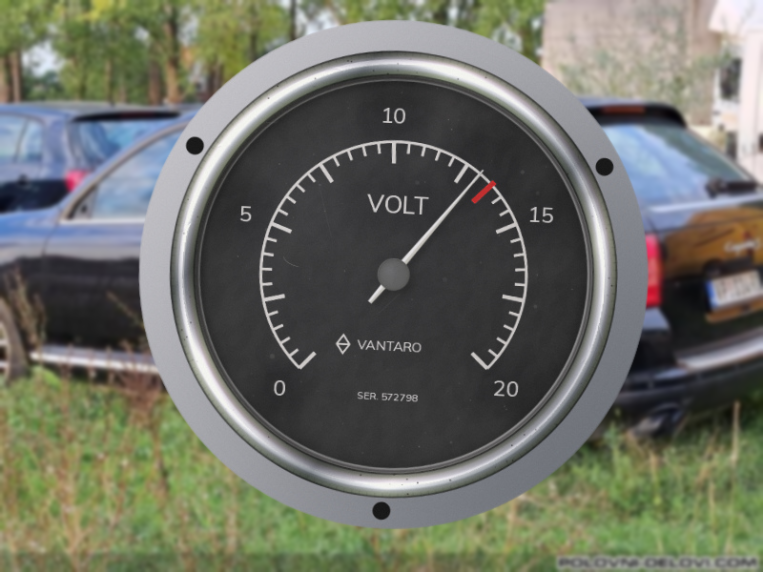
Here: 13V
